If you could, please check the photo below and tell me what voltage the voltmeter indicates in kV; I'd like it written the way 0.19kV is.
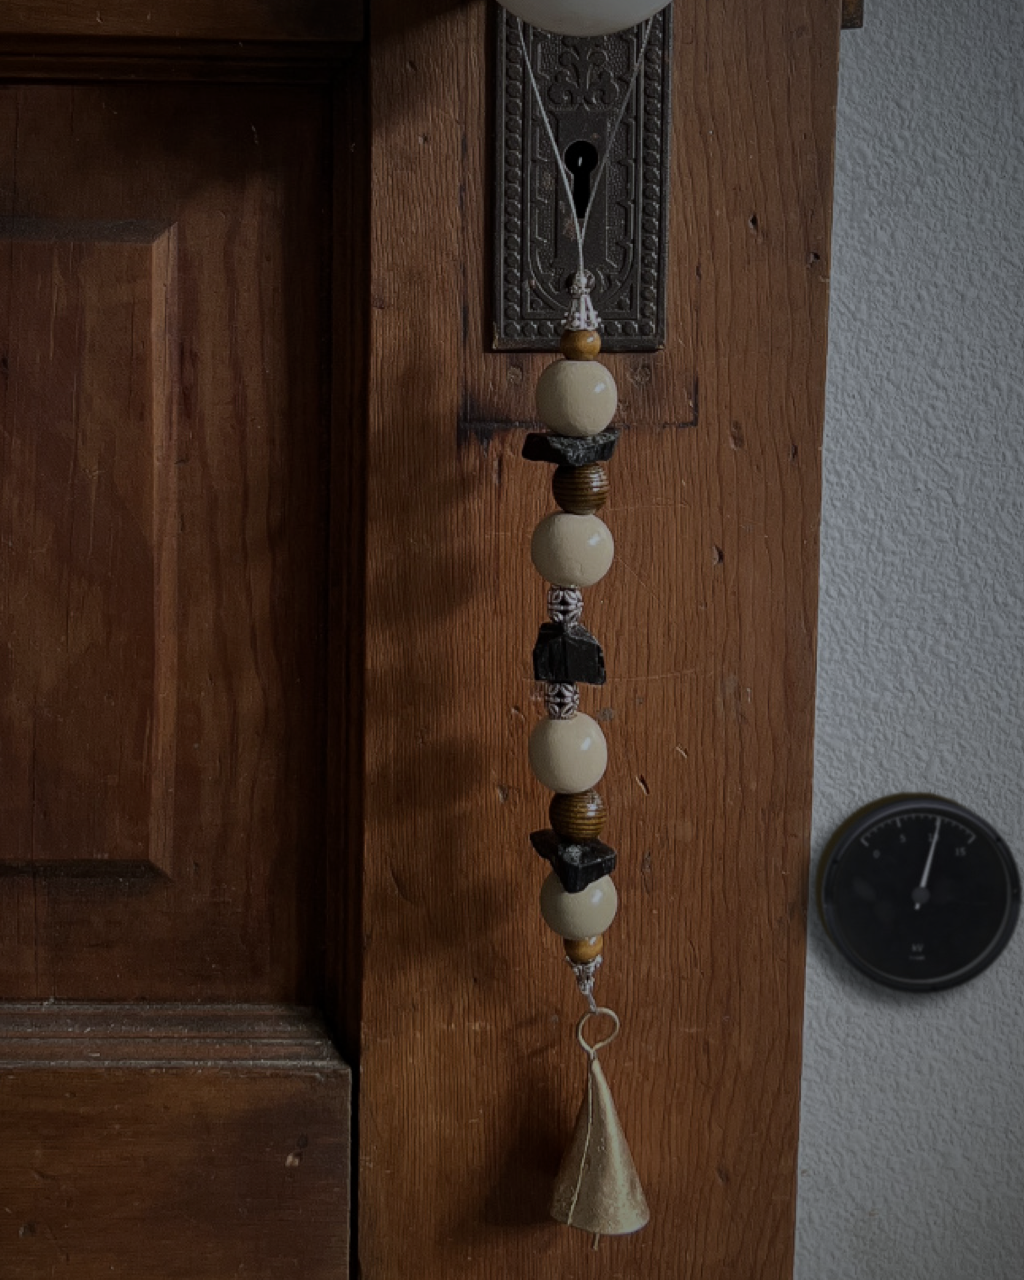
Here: 10kV
